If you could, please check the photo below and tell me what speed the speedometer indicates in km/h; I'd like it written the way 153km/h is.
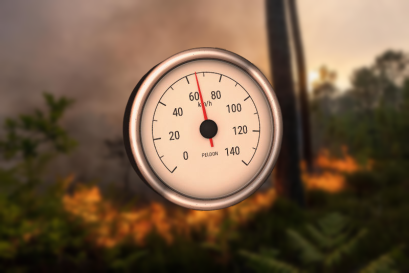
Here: 65km/h
